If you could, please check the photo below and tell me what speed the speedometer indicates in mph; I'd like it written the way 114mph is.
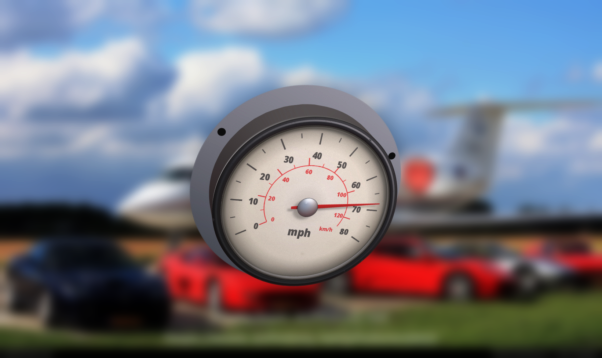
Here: 67.5mph
